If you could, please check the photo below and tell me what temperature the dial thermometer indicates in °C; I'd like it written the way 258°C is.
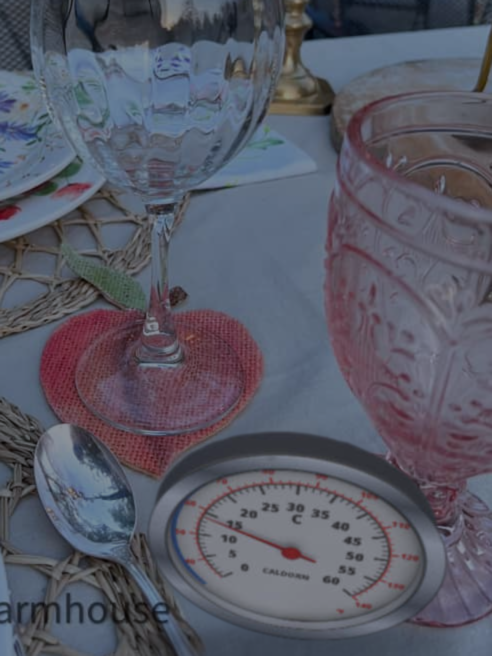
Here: 15°C
